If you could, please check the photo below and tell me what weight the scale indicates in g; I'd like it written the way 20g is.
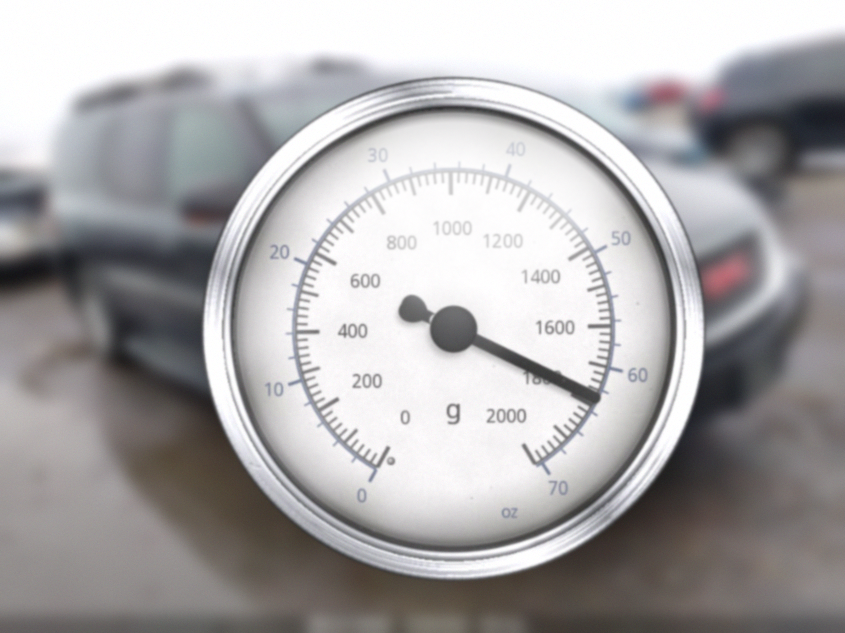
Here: 1780g
